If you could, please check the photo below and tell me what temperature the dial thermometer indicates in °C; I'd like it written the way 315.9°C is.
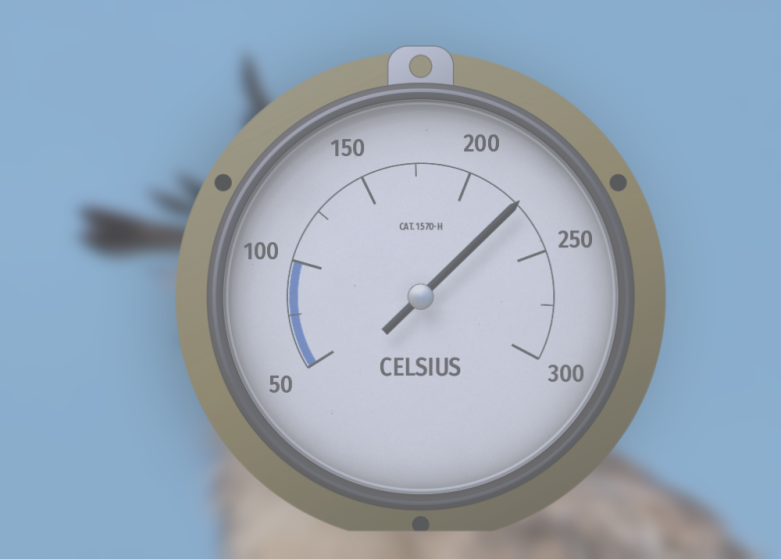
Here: 225°C
